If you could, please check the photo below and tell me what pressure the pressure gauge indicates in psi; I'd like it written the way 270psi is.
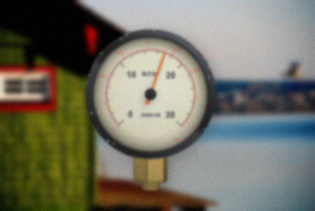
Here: 17psi
